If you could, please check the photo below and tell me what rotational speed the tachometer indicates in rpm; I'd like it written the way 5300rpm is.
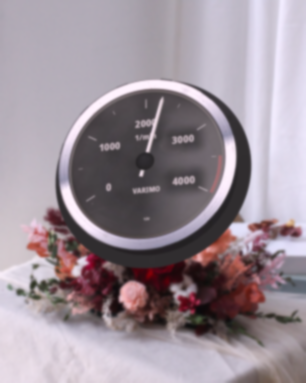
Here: 2250rpm
